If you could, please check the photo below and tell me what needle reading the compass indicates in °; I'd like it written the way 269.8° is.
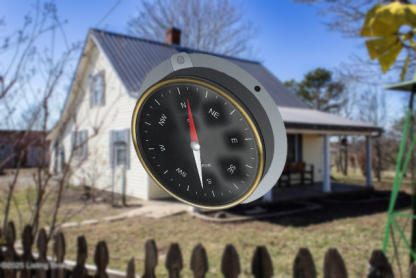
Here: 10°
